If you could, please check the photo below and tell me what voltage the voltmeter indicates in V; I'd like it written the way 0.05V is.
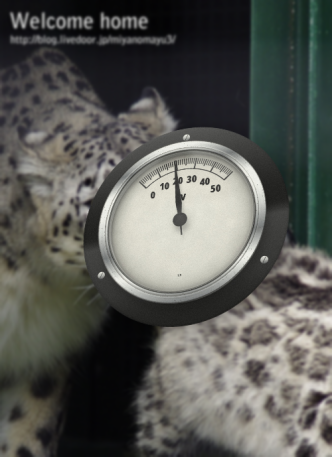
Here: 20V
